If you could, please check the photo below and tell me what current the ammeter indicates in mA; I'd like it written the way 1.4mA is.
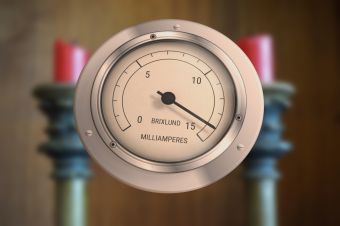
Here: 14mA
